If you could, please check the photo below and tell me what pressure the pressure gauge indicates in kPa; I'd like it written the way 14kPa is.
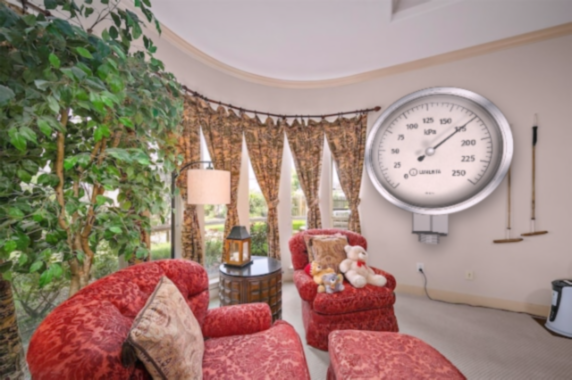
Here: 175kPa
